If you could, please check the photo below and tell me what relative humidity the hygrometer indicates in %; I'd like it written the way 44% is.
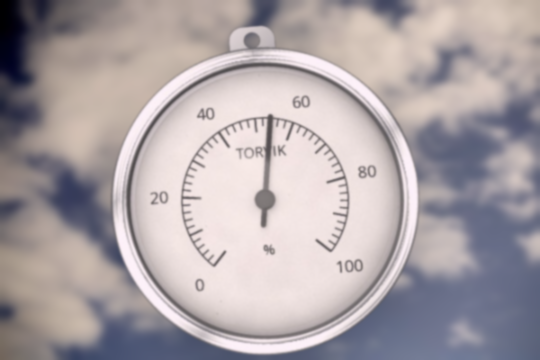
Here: 54%
